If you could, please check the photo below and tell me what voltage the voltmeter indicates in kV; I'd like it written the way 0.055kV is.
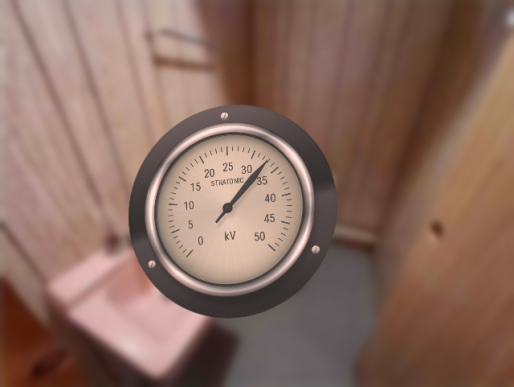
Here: 33kV
